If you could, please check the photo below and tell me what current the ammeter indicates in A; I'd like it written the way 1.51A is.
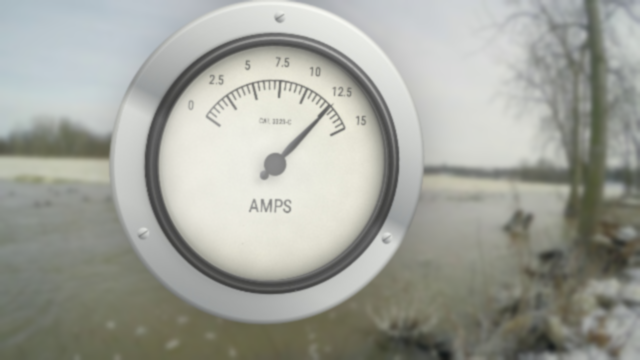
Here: 12.5A
